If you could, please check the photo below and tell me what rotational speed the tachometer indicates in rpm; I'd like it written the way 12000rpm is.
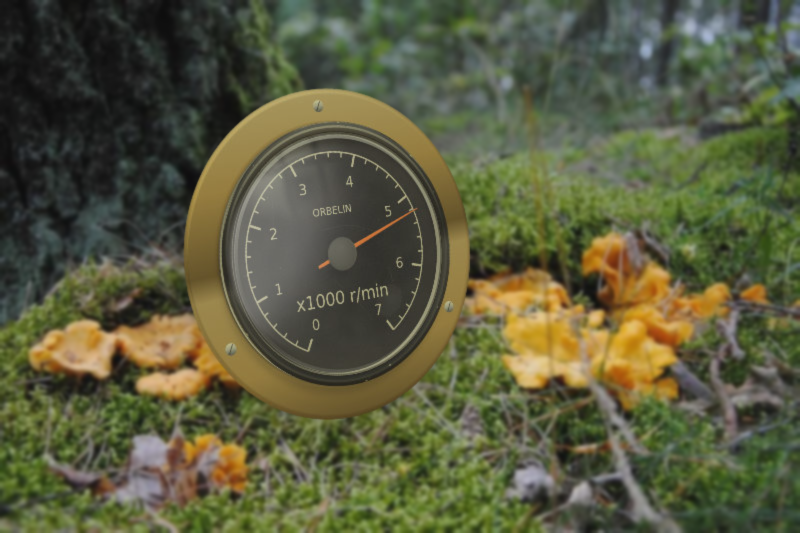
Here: 5200rpm
